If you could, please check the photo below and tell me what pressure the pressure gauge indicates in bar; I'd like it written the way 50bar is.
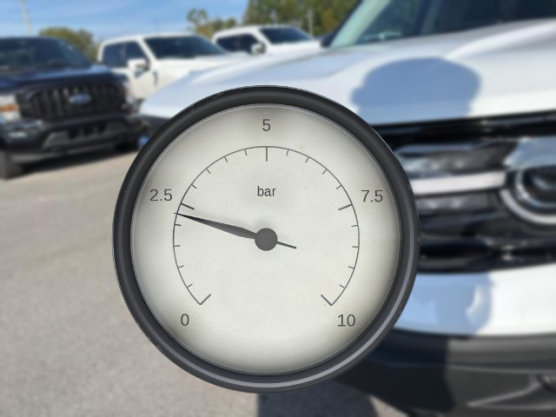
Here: 2.25bar
